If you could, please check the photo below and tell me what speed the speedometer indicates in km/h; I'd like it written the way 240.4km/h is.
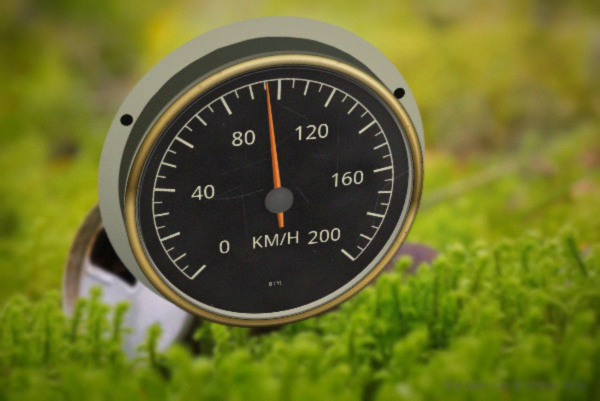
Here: 95km/h
